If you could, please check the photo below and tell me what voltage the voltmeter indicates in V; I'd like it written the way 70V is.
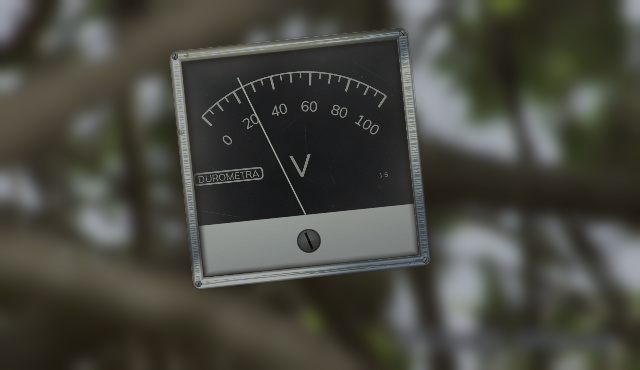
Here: 25V
